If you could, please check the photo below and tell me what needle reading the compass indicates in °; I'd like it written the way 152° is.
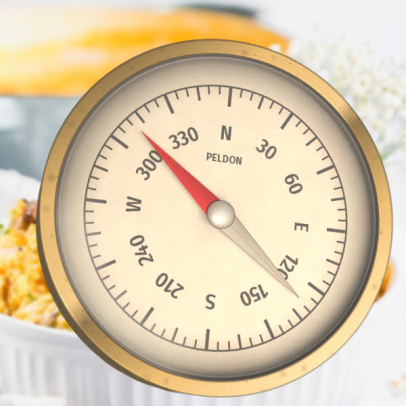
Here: 310°
